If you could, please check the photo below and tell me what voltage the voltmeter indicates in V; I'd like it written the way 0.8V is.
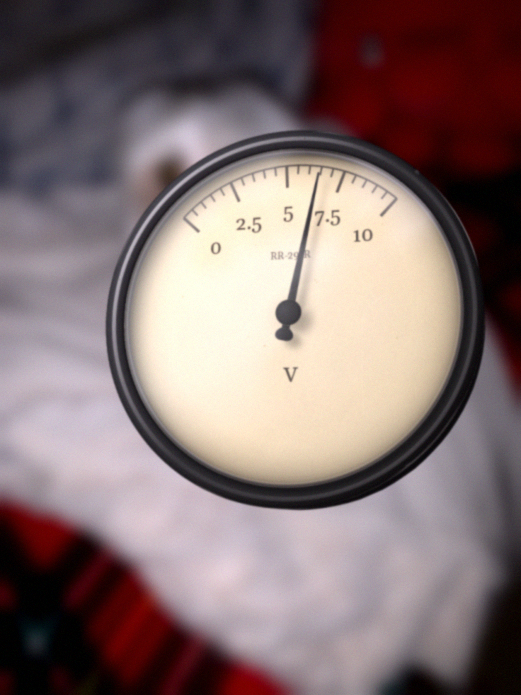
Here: 6.5V
